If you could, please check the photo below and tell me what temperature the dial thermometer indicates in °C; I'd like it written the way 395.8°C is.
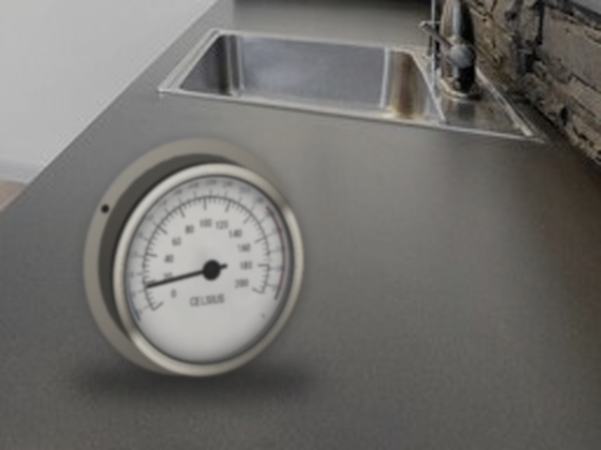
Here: 20°C
